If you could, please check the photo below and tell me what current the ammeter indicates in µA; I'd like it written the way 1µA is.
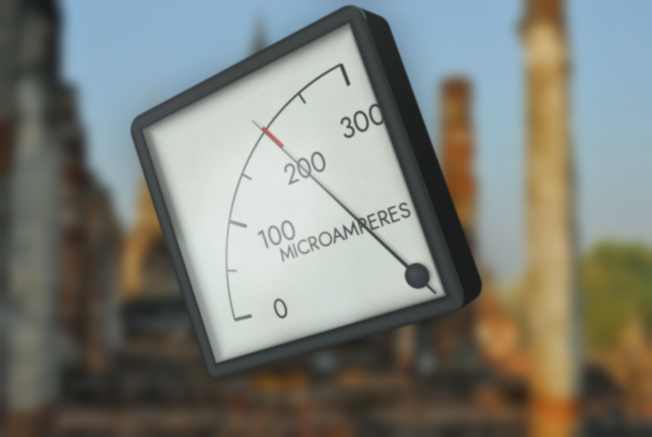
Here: 200µA
